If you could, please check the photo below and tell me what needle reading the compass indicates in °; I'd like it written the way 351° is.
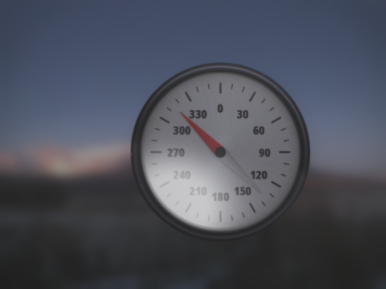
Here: 315°
